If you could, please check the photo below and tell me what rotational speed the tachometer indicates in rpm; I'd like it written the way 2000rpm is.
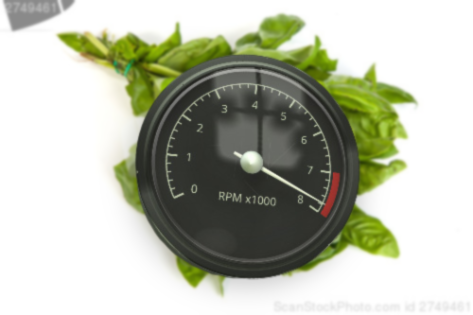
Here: 7800rpm
